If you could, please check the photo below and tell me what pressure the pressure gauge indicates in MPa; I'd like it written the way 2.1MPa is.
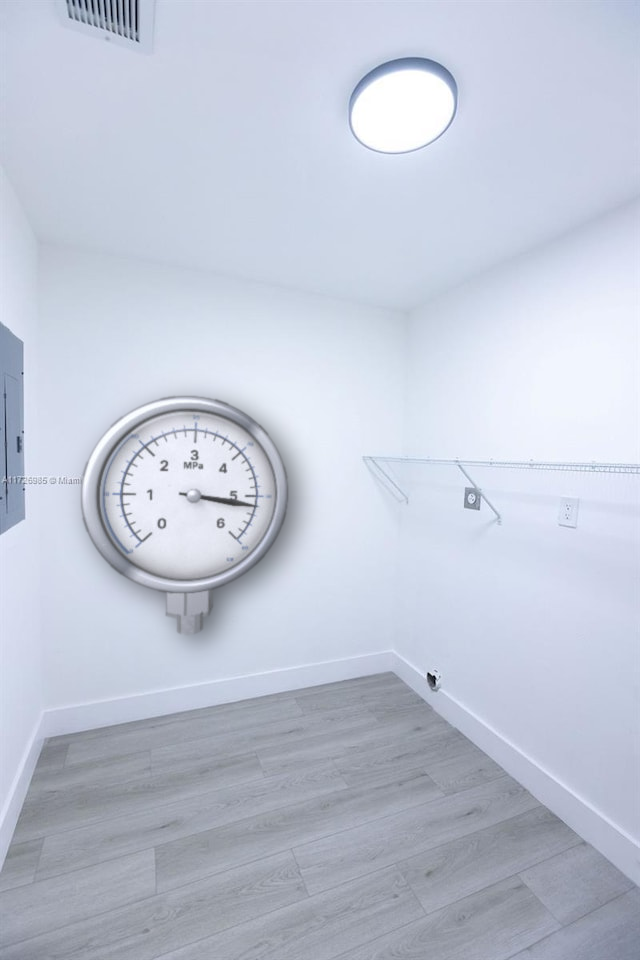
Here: 5.2MPa
